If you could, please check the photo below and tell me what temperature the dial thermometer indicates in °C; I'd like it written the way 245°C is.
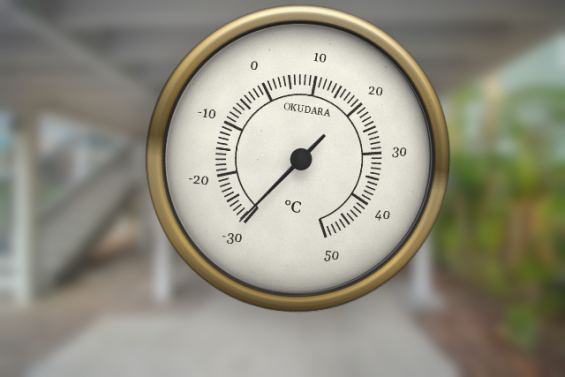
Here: -29°C
